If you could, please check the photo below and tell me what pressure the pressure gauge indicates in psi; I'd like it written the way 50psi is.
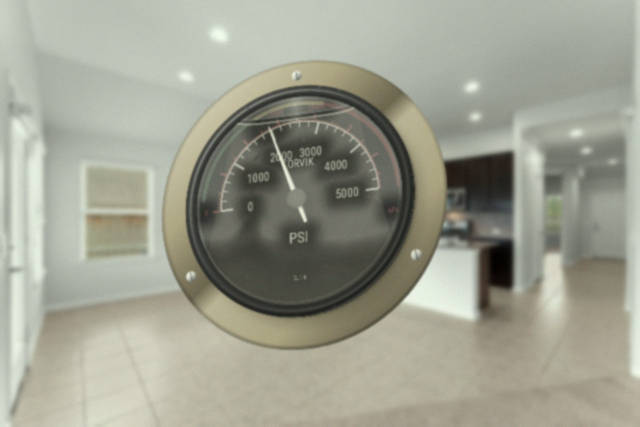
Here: 2000psi
